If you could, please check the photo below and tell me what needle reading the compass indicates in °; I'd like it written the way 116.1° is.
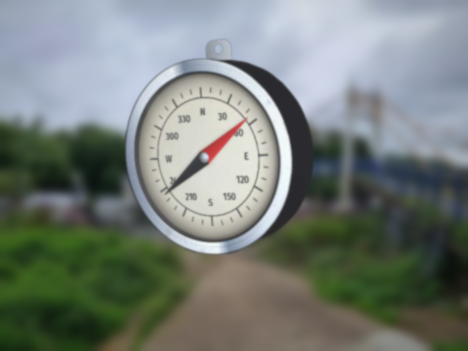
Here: 55°
